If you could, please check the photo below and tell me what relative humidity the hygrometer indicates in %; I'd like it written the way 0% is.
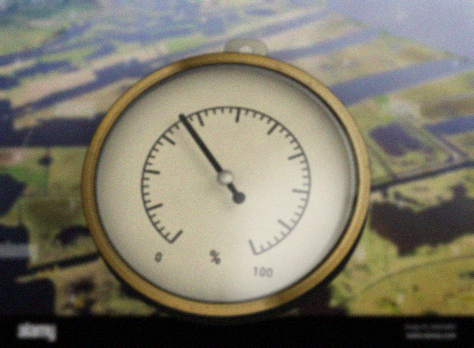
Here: 36%
